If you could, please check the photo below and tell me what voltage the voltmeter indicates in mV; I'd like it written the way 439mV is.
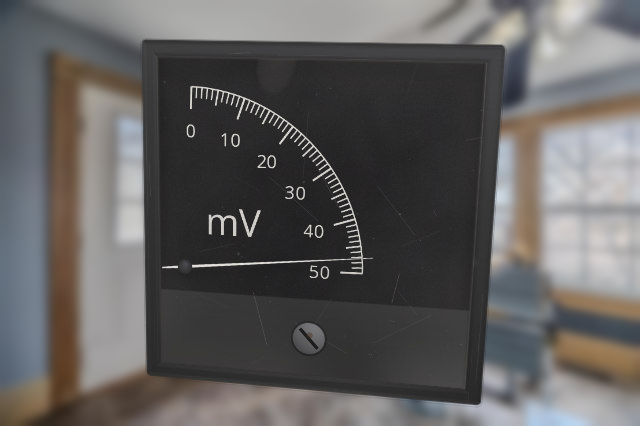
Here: 47mV
